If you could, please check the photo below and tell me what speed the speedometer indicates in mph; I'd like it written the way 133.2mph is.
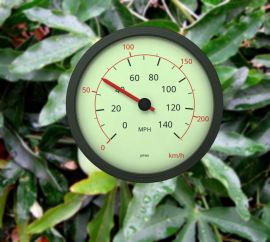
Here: 40mph
